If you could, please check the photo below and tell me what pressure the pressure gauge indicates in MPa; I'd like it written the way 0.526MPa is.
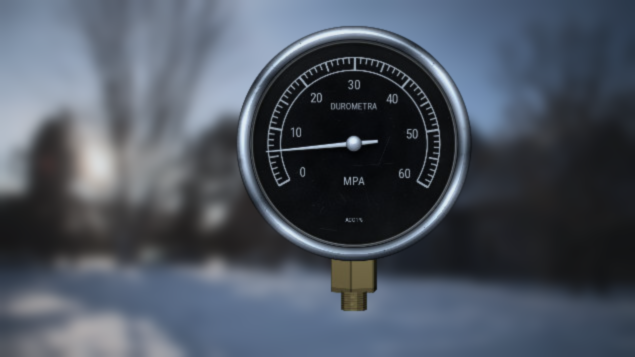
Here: 6MPa
